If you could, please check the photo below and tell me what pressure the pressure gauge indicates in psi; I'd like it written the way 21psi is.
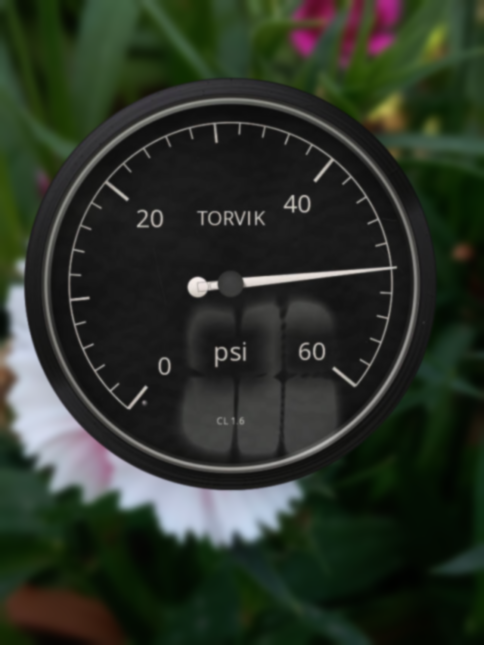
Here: 50psi
